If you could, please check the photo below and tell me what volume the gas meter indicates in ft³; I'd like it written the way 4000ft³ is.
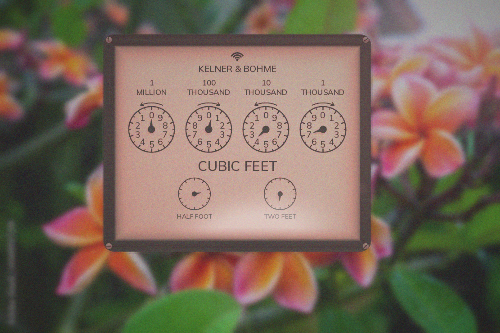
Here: 3700ft³
